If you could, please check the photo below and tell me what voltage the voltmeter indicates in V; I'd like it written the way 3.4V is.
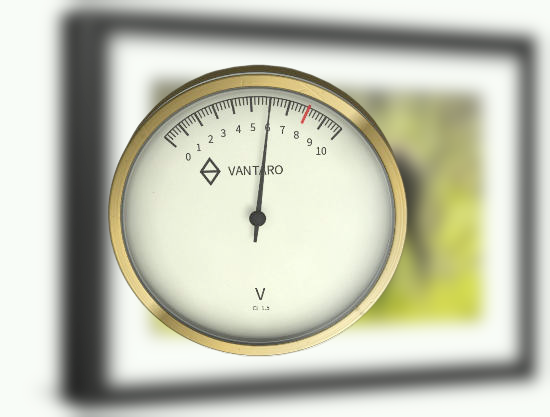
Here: 6V
